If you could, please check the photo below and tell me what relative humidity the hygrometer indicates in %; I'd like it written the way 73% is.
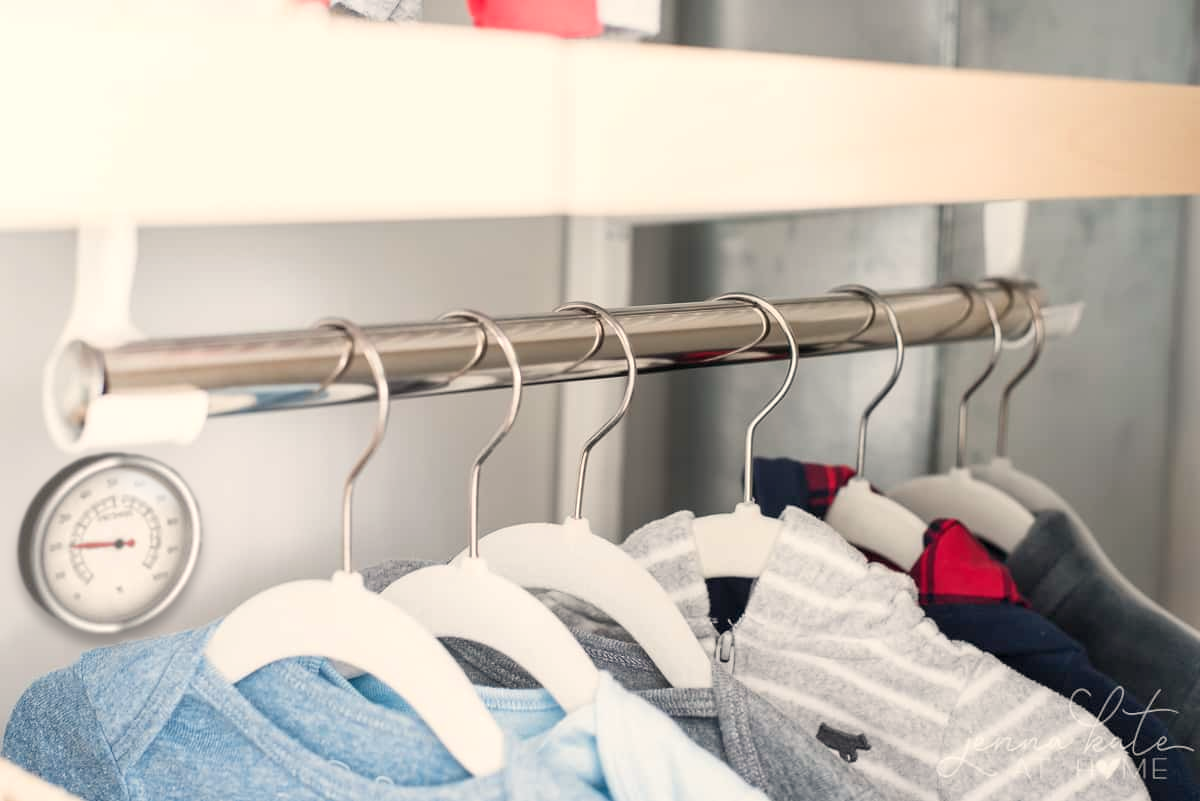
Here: 20%
